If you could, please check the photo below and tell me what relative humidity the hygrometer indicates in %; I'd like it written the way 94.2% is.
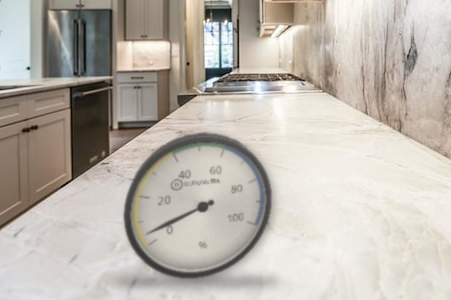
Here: 5%
